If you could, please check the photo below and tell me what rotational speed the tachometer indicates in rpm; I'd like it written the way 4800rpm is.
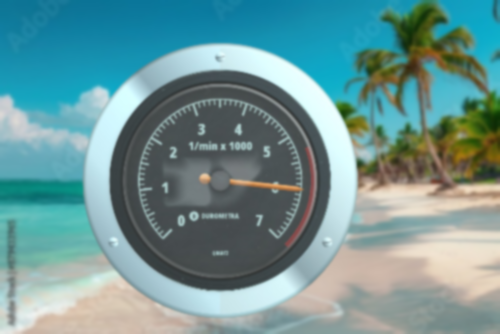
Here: 6000rpm
